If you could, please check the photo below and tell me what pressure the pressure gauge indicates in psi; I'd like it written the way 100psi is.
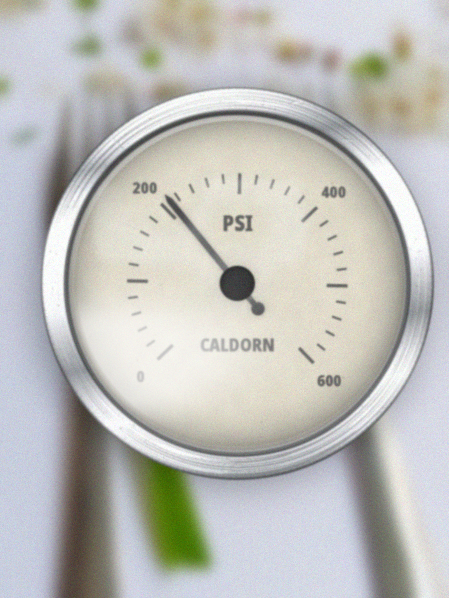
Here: 210psi
